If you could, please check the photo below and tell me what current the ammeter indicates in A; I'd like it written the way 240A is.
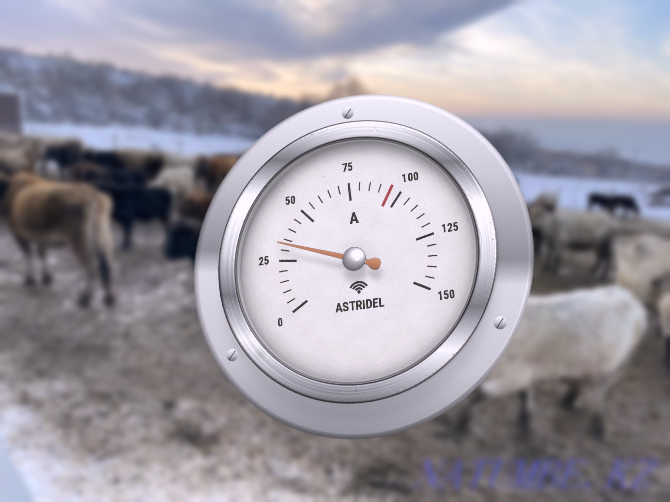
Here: 32.5A
